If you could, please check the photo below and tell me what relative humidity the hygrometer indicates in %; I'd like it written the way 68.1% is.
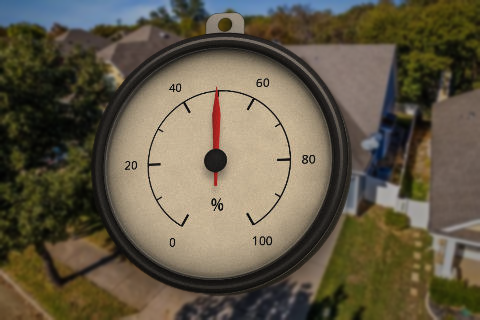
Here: 50%
